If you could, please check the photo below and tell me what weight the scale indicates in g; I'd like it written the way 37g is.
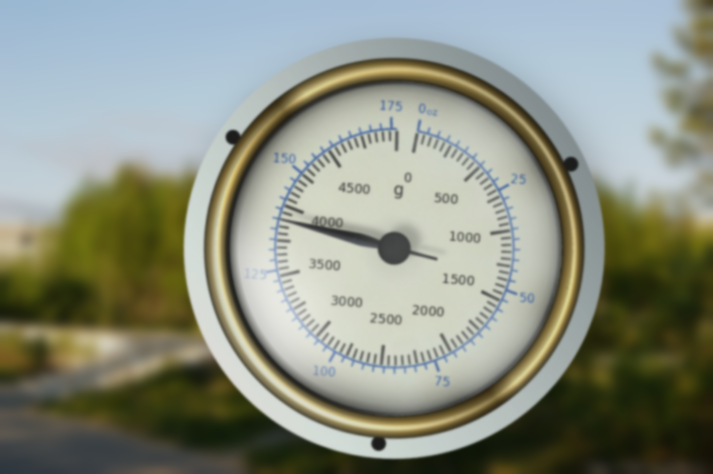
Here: 3900g
